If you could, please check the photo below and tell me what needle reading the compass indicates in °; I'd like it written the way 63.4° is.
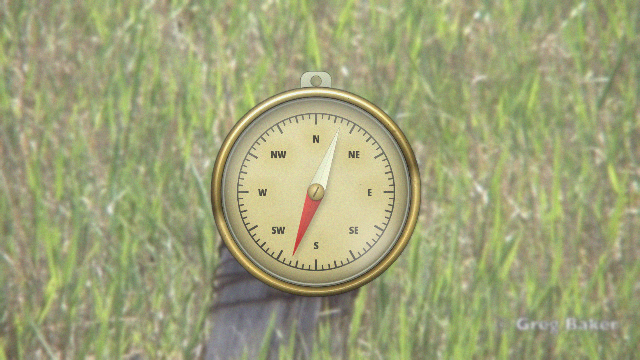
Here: 200°
